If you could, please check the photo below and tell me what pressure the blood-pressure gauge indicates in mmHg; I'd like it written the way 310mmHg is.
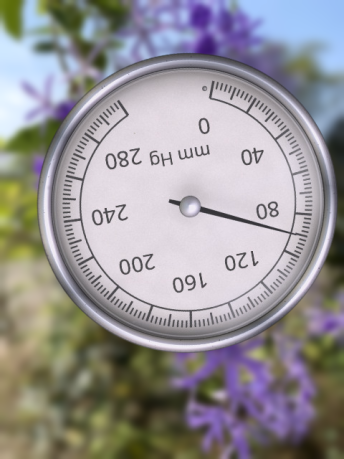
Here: 90mmHg
